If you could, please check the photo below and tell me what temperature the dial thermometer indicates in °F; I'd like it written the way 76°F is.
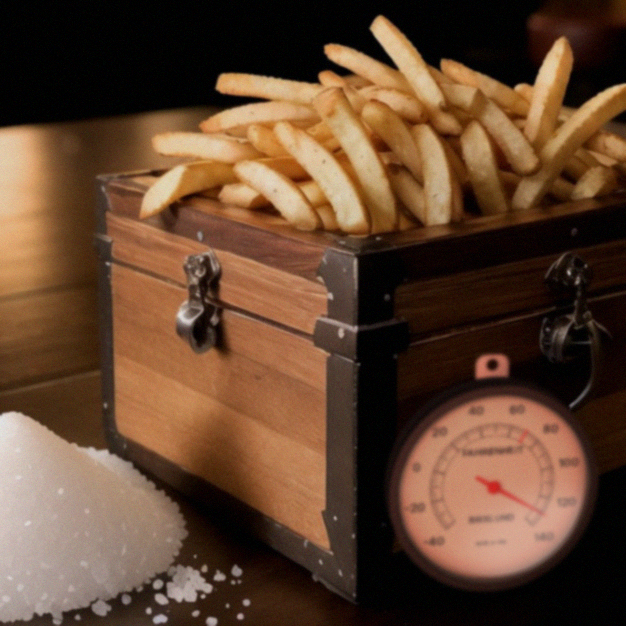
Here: 130°F
